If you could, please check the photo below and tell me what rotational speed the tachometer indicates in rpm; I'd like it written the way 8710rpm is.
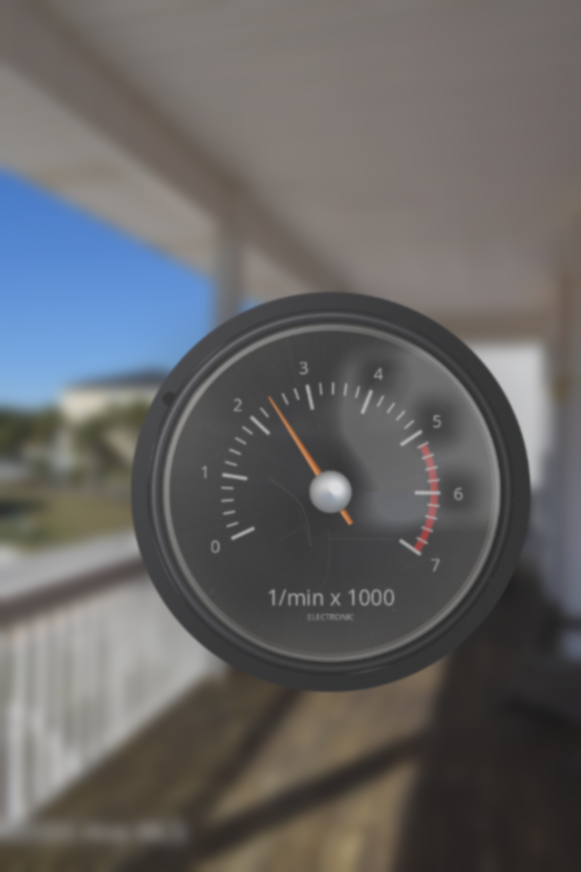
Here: 2400rpm
